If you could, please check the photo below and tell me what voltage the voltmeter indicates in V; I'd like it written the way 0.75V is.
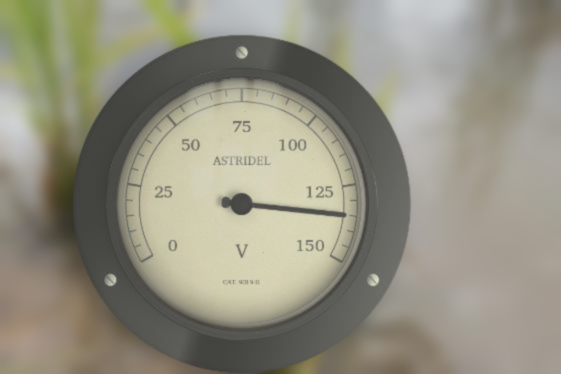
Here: 135V
